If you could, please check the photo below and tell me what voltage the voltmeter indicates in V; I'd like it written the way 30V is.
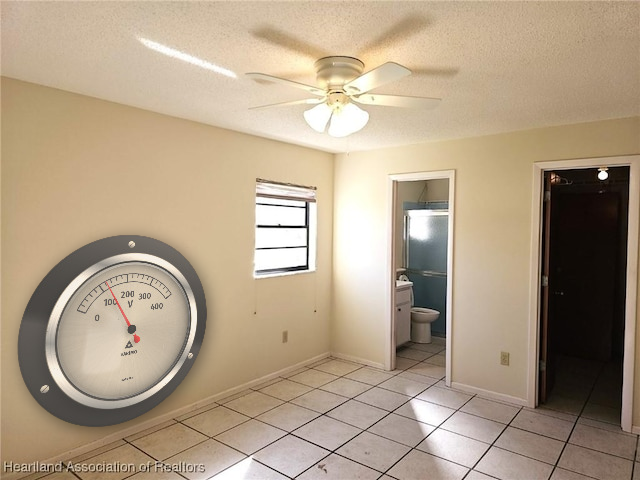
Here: 120V
